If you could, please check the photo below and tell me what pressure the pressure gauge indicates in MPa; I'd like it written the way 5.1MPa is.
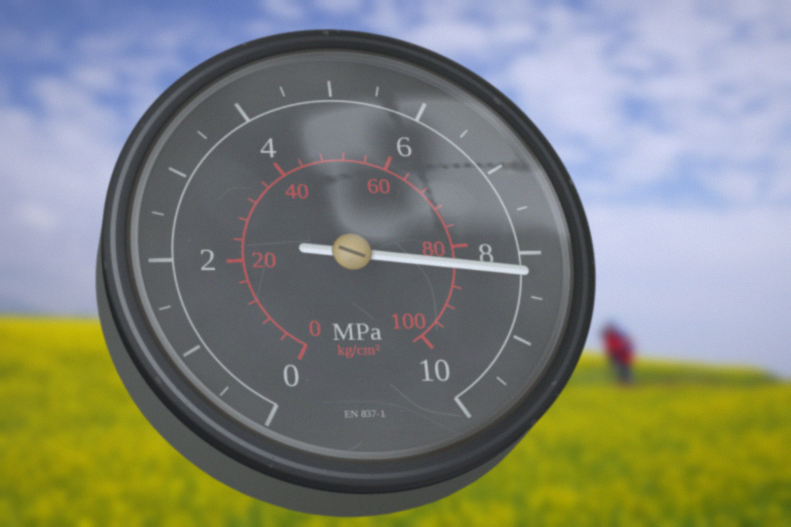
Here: 8.25MPa
